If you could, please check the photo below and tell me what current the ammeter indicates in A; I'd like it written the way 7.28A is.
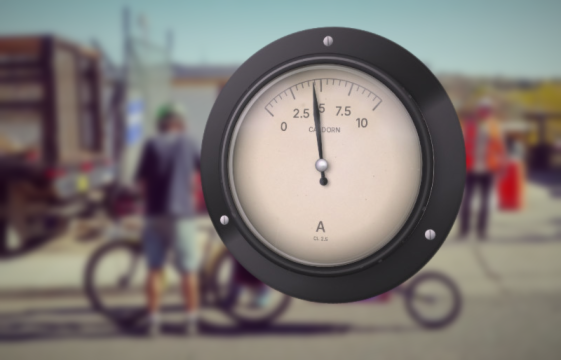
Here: 4.5A
